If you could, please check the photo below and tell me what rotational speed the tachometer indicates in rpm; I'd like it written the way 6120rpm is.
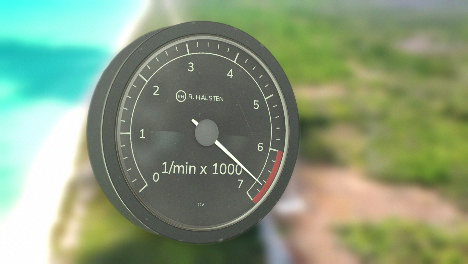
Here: 6700rpm
